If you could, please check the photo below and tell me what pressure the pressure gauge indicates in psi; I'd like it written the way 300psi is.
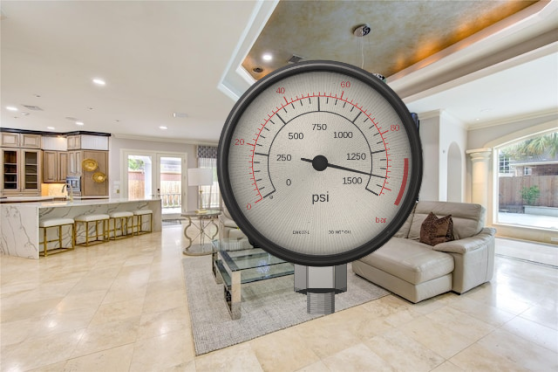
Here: 1400psi
